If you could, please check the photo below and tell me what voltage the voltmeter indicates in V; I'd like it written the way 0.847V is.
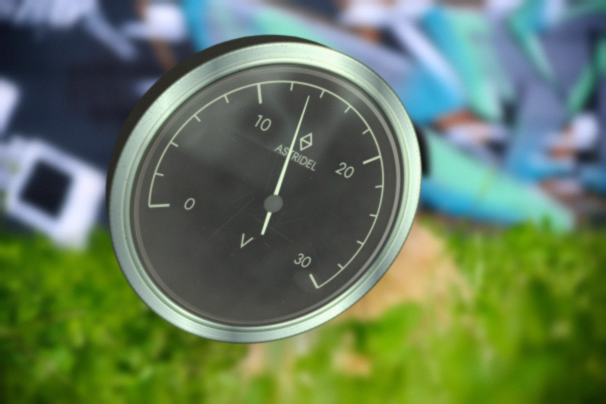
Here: 13V
